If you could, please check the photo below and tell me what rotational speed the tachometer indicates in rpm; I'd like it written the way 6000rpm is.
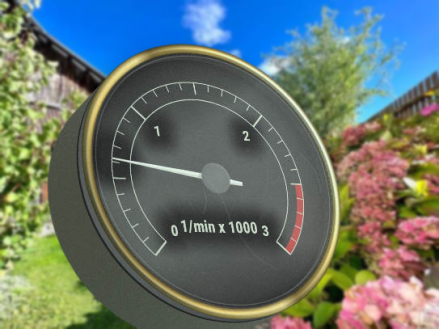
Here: 600rpm
